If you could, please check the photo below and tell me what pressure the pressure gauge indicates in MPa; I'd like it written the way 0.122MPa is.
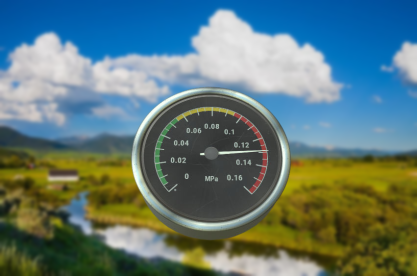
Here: 0.13MPa
